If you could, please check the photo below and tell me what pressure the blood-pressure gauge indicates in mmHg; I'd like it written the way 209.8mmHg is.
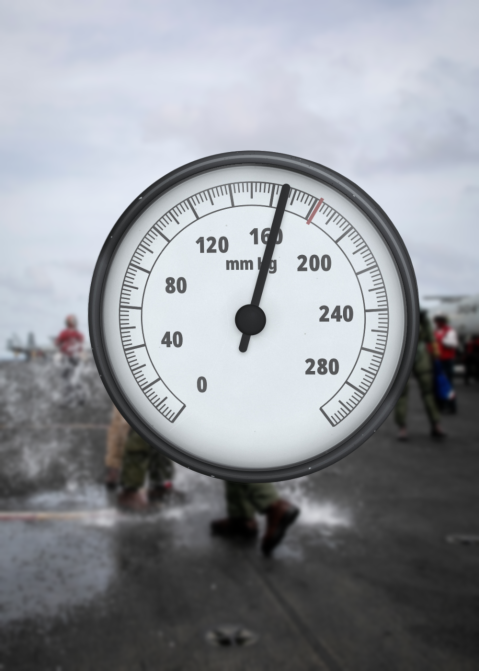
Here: 166mmHg
